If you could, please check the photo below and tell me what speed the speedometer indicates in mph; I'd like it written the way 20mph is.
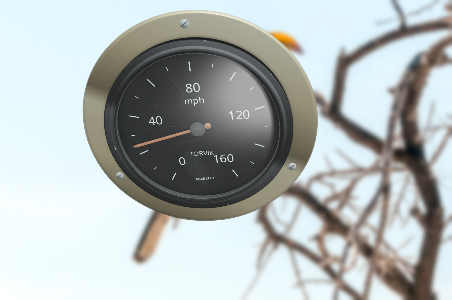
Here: 25mph
